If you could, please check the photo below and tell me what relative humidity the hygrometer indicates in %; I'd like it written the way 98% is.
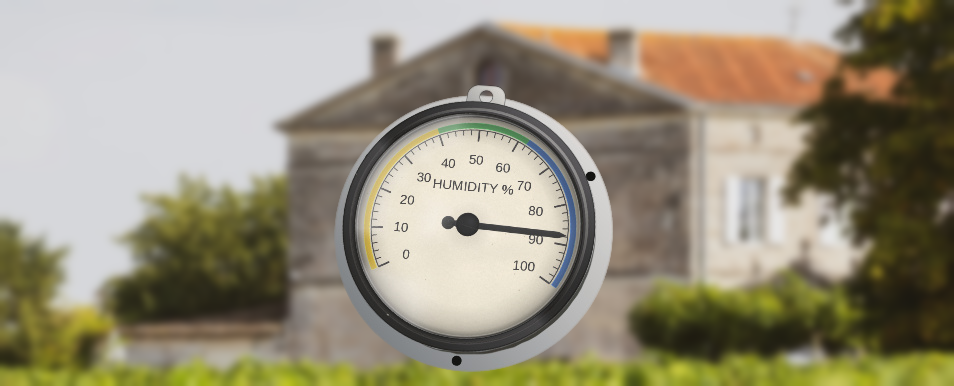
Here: 88%
